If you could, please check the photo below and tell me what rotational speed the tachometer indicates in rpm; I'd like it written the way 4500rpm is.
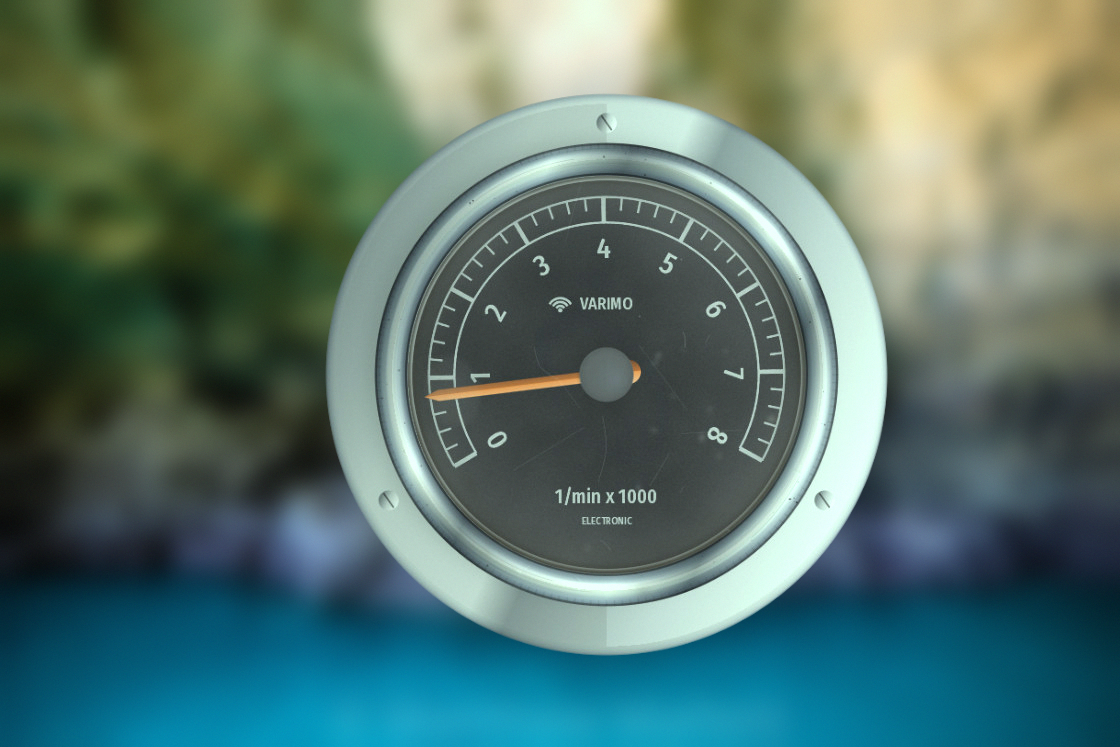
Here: 800rpm
